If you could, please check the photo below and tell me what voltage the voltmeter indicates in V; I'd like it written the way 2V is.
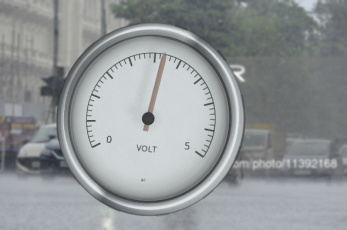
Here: 2.7V
